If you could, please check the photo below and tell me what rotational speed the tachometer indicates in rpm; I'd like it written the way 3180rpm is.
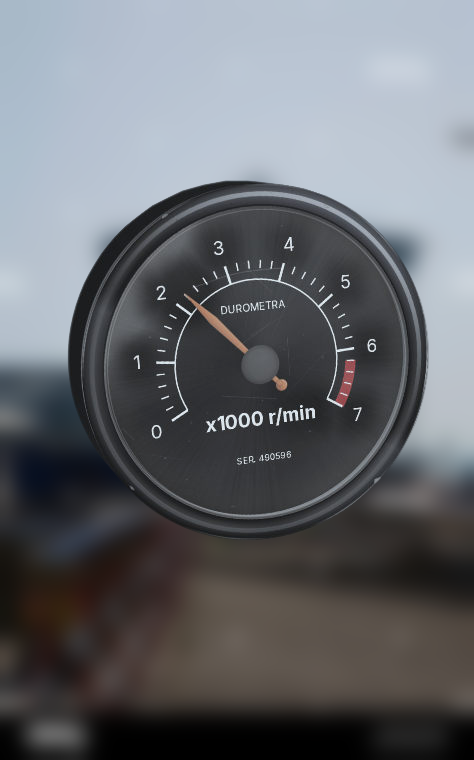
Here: 2200rpm
